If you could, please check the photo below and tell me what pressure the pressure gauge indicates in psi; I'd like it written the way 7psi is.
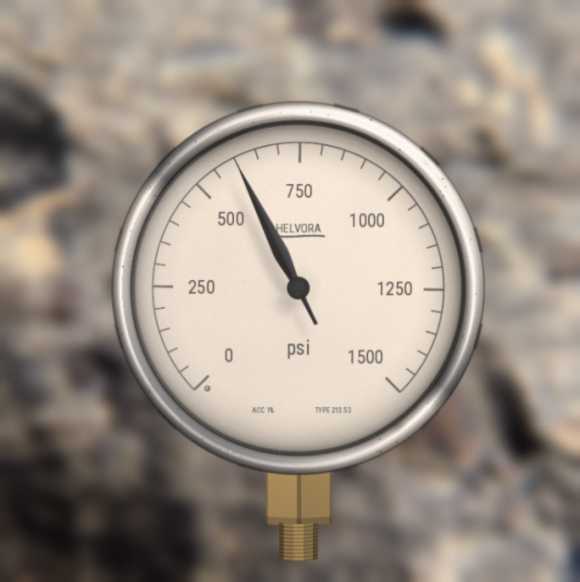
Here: 600psi
